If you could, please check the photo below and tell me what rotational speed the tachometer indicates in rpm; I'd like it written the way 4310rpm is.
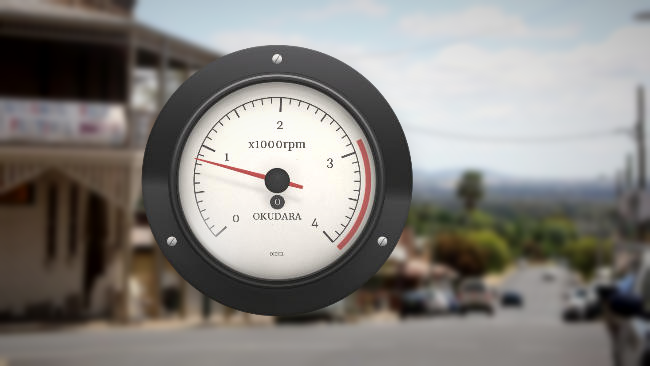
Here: 850rpm
